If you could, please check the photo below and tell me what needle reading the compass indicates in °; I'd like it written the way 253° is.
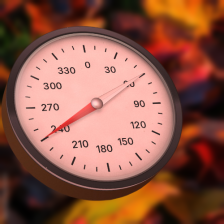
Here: 240°
